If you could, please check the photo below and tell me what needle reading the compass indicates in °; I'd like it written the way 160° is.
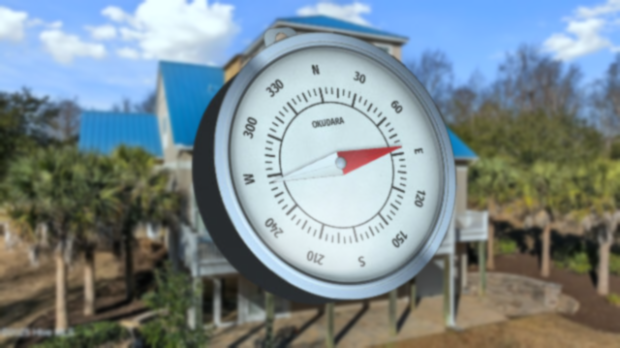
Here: 85°
